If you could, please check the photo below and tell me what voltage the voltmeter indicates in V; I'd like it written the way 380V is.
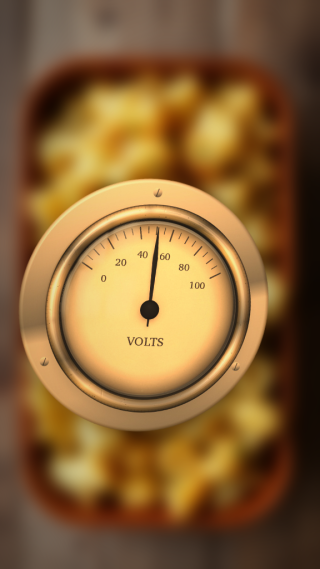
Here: 50V
